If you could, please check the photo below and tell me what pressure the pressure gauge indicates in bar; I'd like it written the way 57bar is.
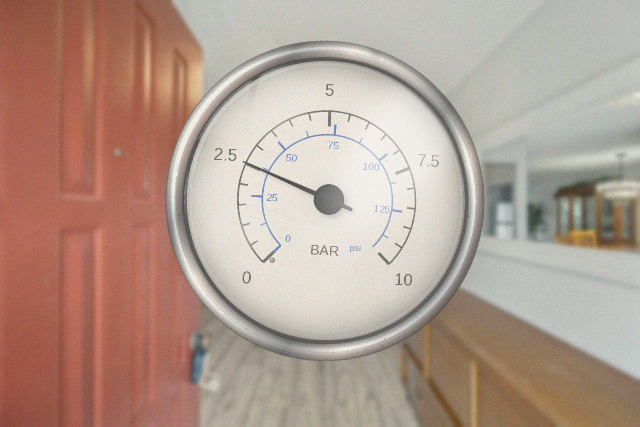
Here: 2.5bar
